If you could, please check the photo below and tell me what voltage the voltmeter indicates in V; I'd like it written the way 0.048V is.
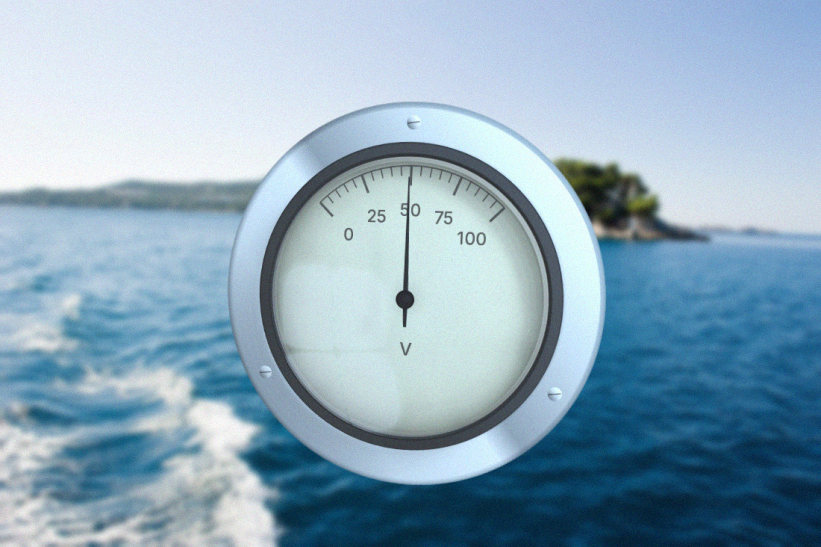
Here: 50V
